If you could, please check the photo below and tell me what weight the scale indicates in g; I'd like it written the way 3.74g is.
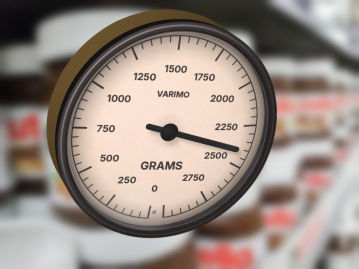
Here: 2400g
